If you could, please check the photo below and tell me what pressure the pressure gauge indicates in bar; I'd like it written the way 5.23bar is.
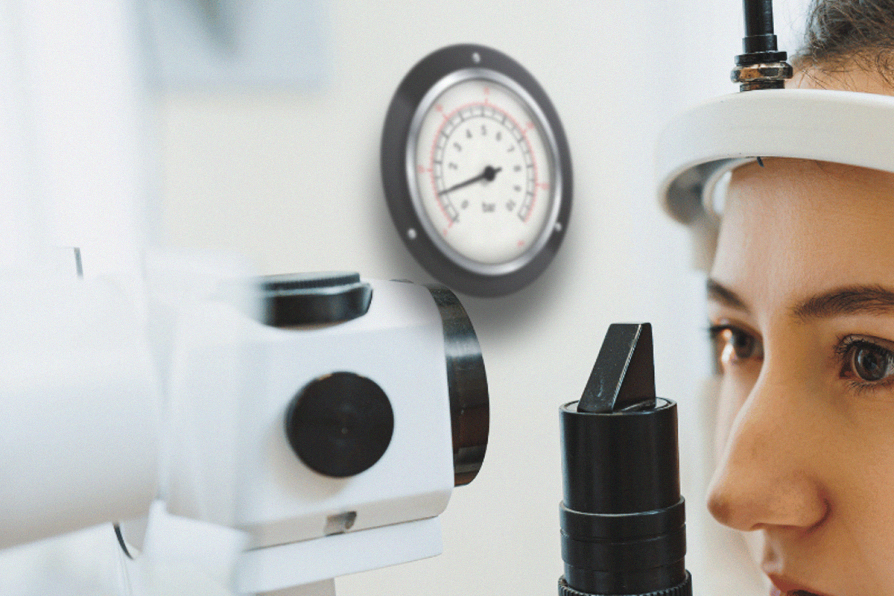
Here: 1bar
